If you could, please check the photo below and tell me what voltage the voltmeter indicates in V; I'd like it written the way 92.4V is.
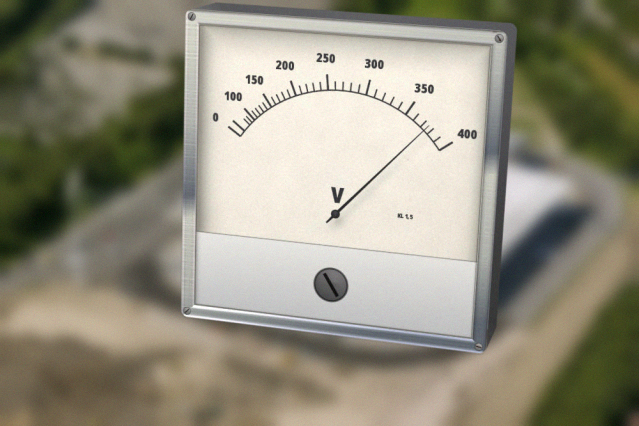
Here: 375V
